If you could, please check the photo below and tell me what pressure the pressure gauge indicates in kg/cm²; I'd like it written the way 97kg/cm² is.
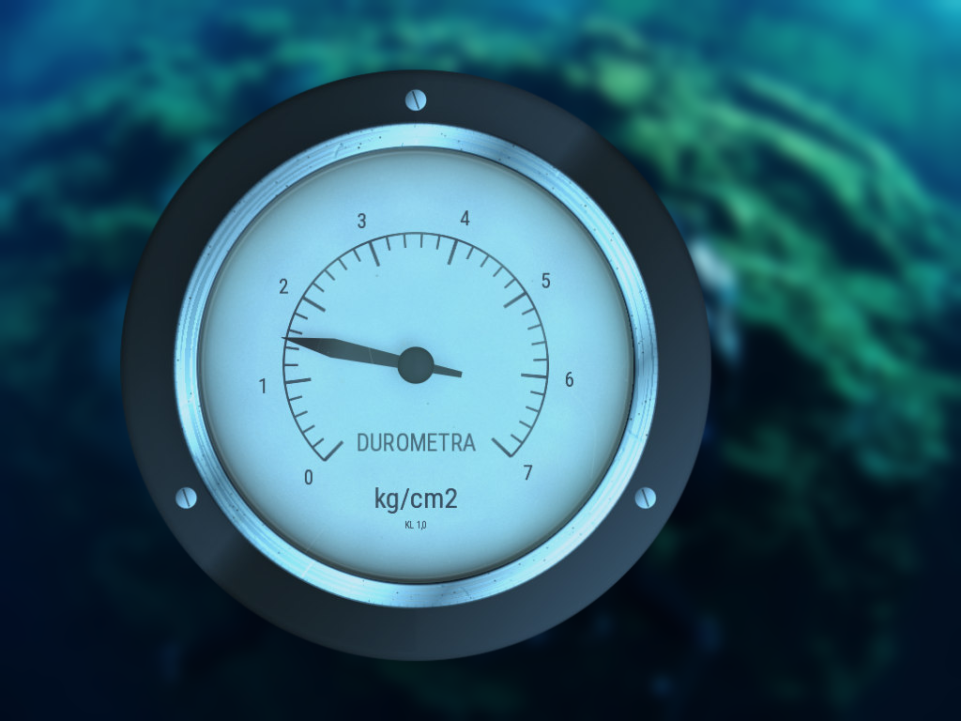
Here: 1.5kg/cm²
